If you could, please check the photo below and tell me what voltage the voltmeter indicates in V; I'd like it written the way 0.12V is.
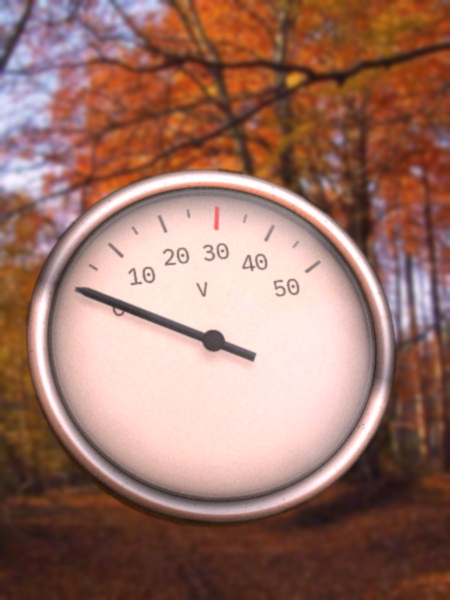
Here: 0V
